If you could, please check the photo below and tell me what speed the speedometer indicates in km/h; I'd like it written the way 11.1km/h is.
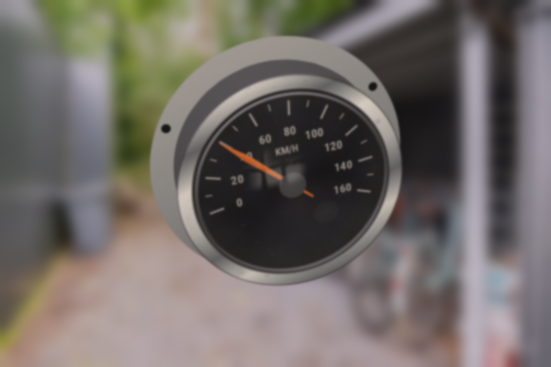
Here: 40km/h
